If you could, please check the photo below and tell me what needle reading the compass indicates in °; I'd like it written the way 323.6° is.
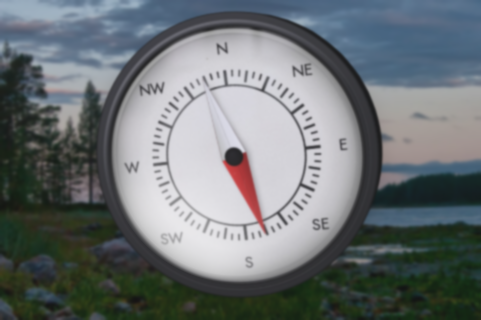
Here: 165°
